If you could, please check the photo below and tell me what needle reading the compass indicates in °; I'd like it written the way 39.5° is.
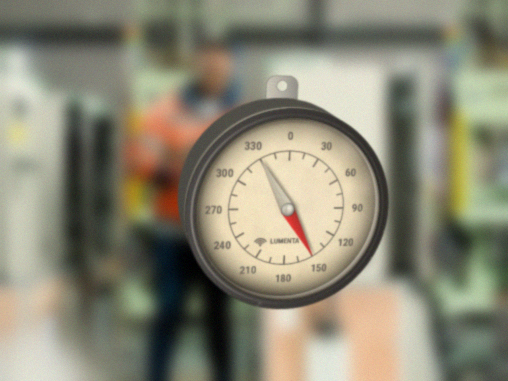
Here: 150°
